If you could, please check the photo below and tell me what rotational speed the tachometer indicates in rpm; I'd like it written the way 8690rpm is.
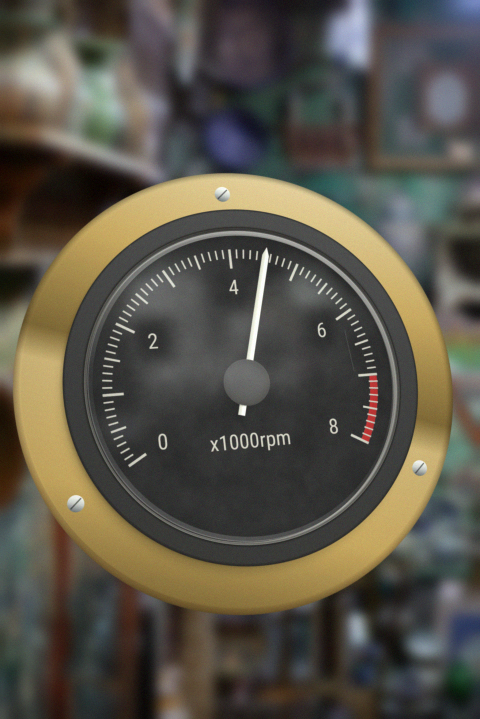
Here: 4500rpm
